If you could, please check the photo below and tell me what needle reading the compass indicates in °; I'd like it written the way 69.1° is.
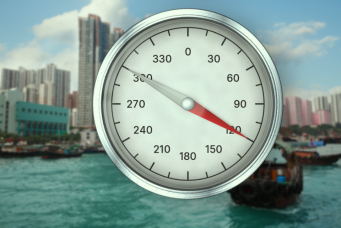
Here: 120°
